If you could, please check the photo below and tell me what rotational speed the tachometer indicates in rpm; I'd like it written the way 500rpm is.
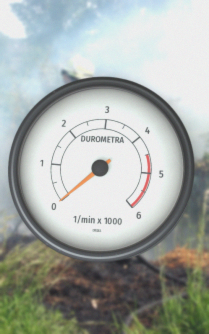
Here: 0rpm
